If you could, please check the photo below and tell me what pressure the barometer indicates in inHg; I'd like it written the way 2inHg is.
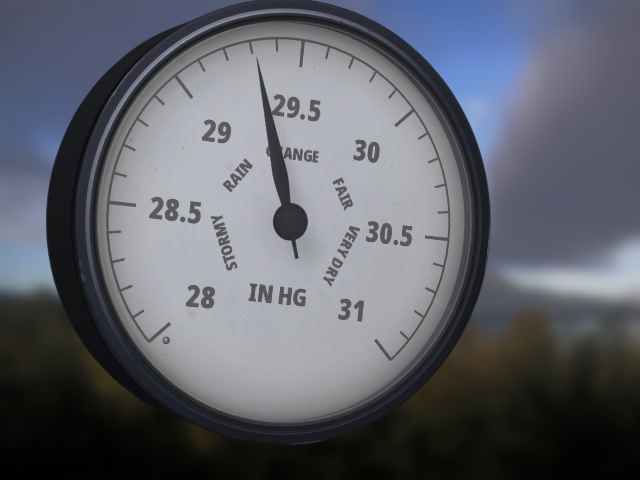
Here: 29.3inHg
